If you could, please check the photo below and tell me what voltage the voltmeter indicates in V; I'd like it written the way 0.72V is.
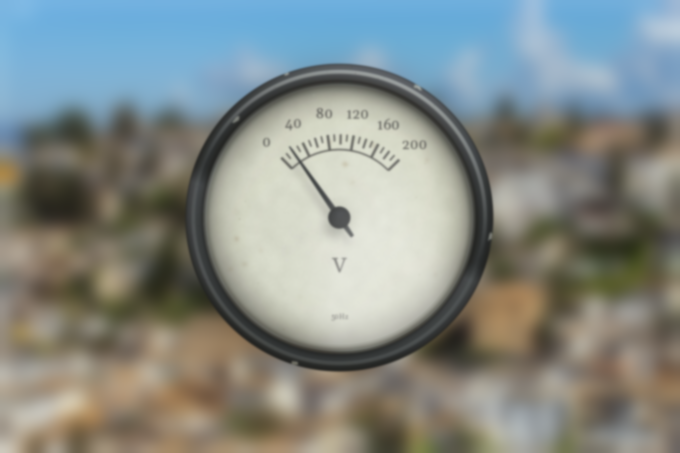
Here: 20V
